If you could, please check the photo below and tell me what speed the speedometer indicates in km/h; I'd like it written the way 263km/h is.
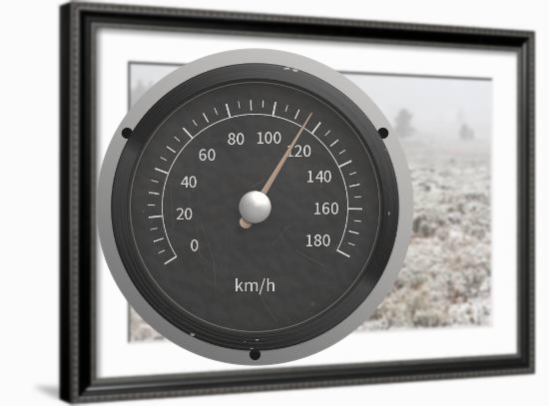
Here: 115km/h
